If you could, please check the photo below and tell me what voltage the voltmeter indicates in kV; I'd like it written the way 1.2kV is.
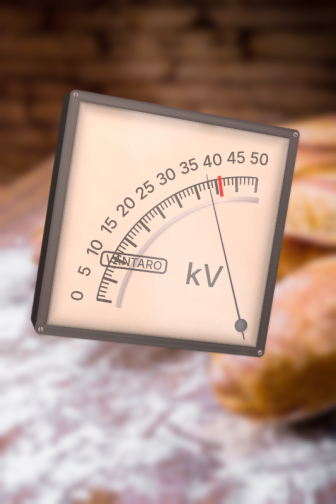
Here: 38kV
